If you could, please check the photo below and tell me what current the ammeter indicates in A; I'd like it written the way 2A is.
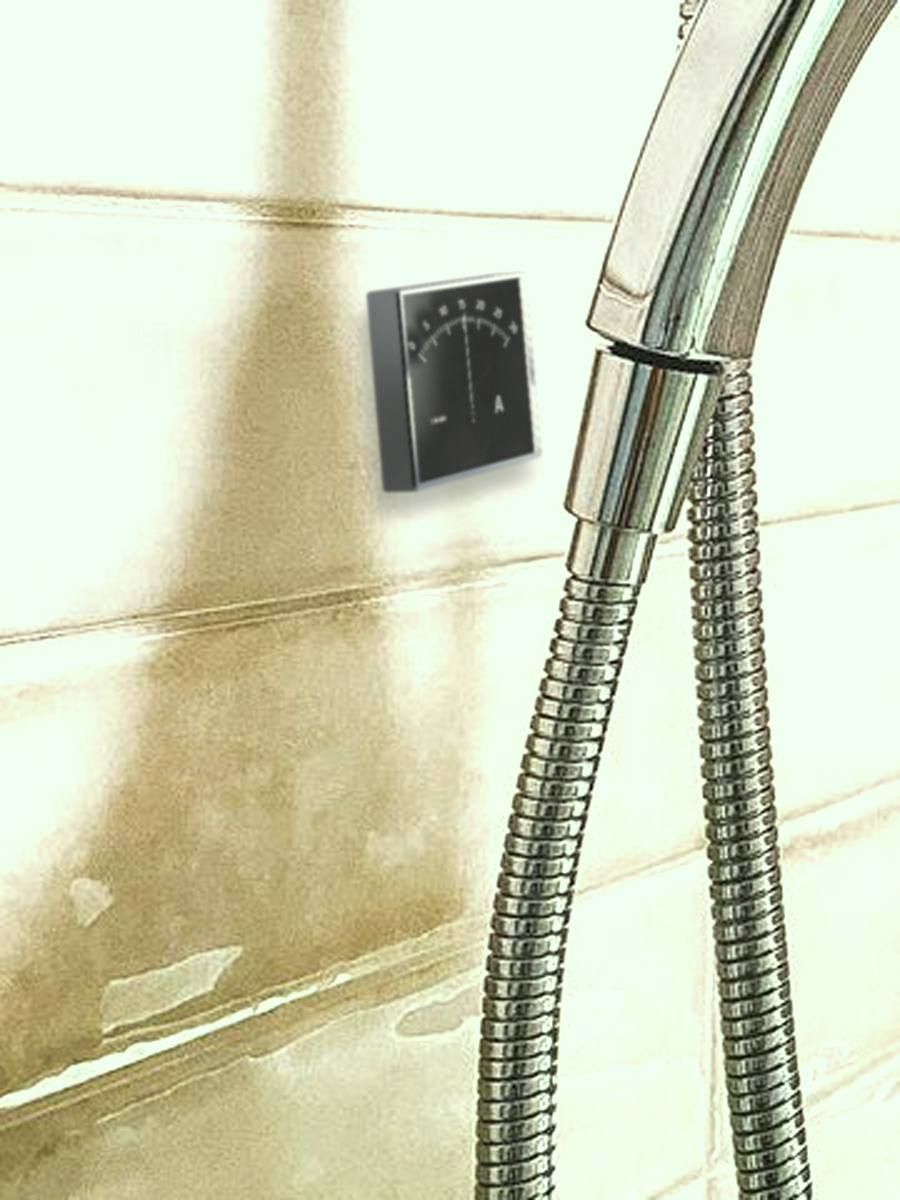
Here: 15A
